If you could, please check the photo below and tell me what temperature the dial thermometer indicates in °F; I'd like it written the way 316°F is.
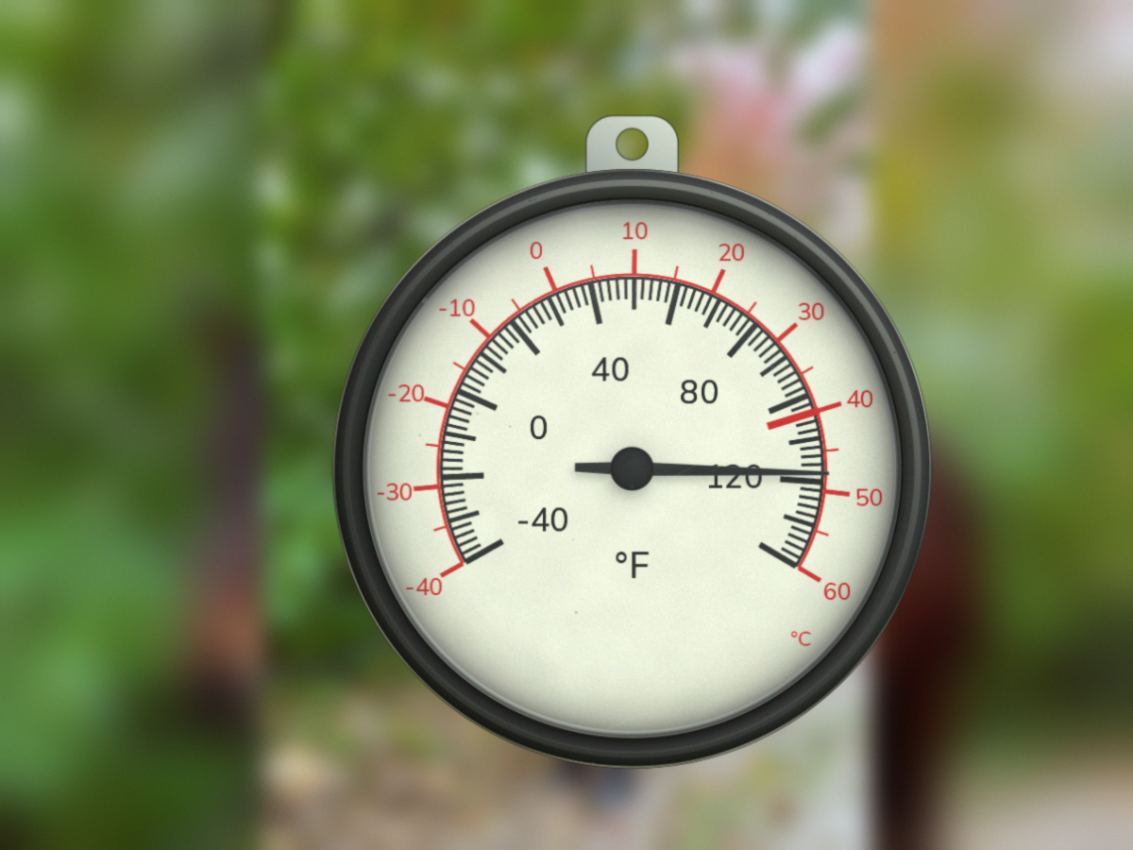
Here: 118°F
